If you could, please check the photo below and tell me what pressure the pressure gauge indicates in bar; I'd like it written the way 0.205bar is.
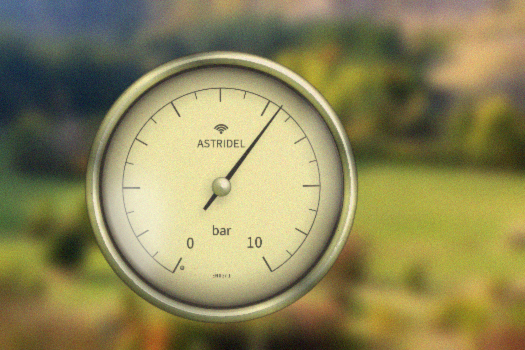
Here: 6.25bar
